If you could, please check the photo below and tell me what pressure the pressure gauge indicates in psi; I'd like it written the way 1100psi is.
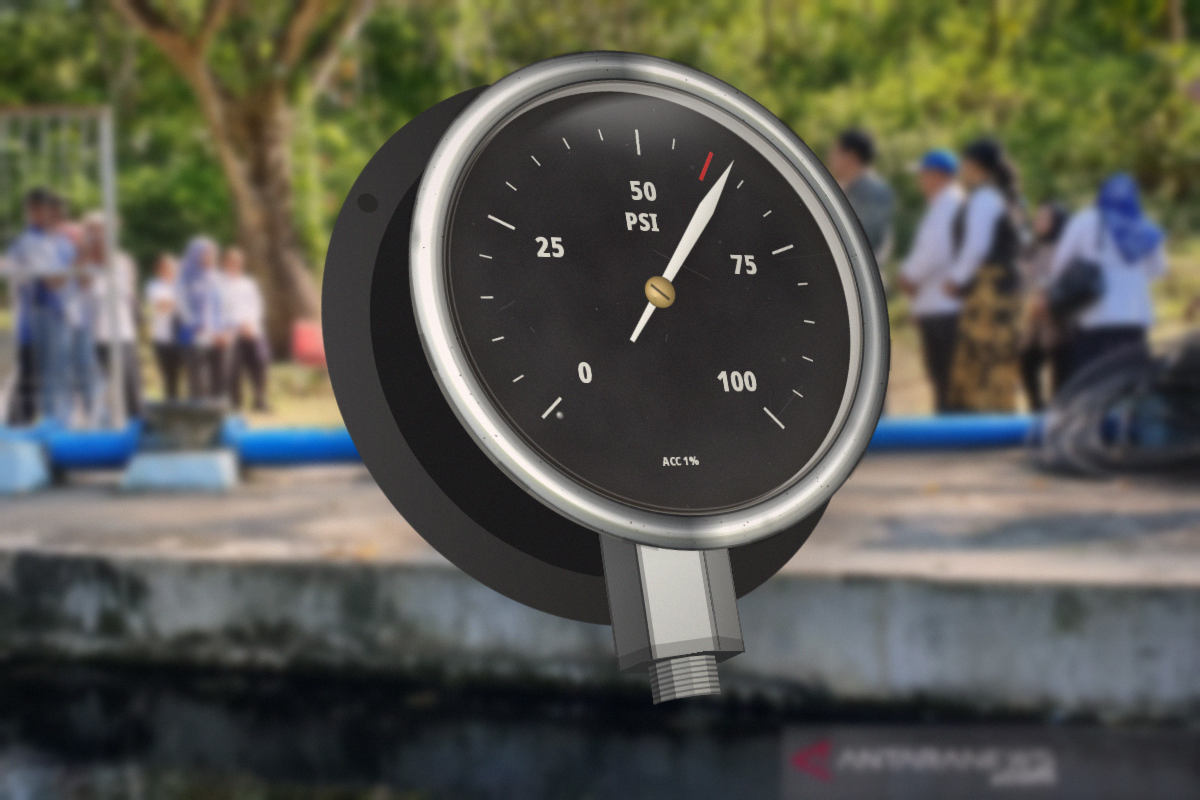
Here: 62.5psi
